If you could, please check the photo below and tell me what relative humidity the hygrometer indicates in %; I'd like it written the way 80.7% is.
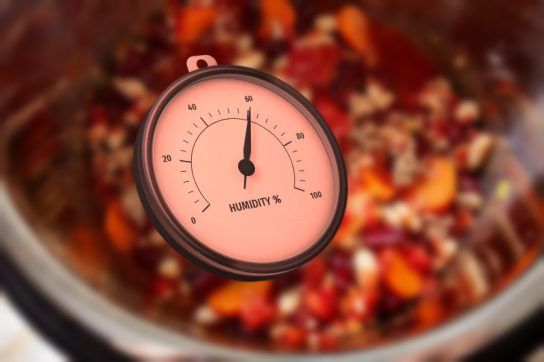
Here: 60%
